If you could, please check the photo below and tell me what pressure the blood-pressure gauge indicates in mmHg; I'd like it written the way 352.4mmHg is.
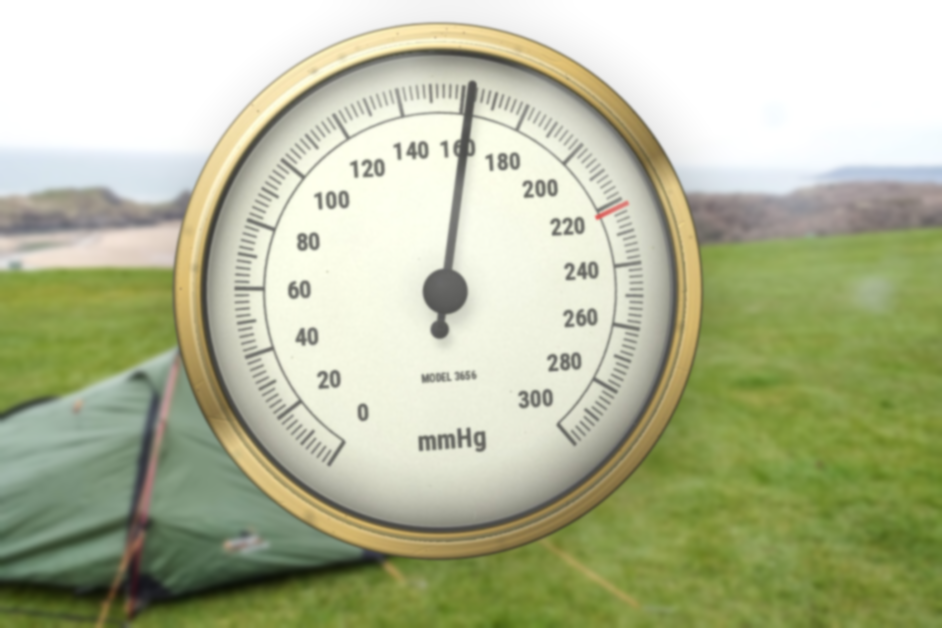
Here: 162mmHg
